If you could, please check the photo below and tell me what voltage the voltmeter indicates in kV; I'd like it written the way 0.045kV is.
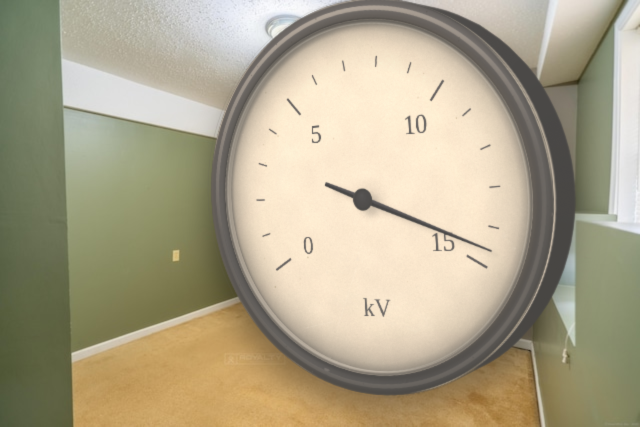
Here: 14.5kV
